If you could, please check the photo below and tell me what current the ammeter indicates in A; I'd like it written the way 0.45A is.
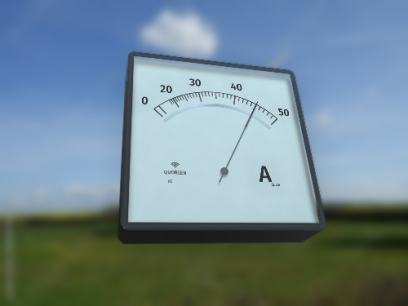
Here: 45A
